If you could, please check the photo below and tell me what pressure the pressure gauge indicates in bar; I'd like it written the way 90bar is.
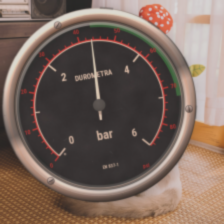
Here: 3bar
